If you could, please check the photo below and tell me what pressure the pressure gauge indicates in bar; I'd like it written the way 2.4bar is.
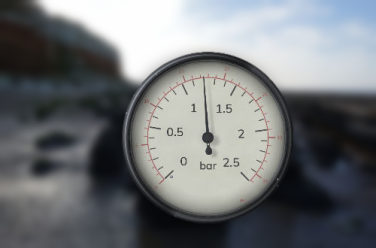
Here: 1.2bar
